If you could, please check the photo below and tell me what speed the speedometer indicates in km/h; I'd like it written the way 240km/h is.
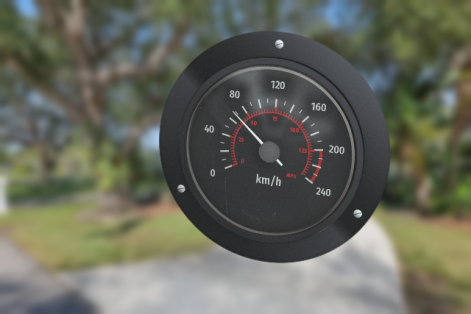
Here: 70km/h
